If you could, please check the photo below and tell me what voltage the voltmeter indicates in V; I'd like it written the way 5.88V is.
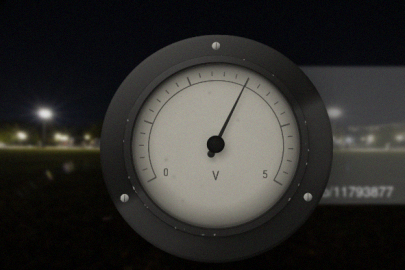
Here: 3V
